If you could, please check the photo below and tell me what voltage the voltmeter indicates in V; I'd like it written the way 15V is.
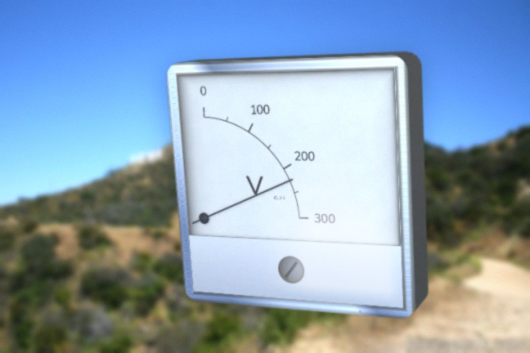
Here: 225V
